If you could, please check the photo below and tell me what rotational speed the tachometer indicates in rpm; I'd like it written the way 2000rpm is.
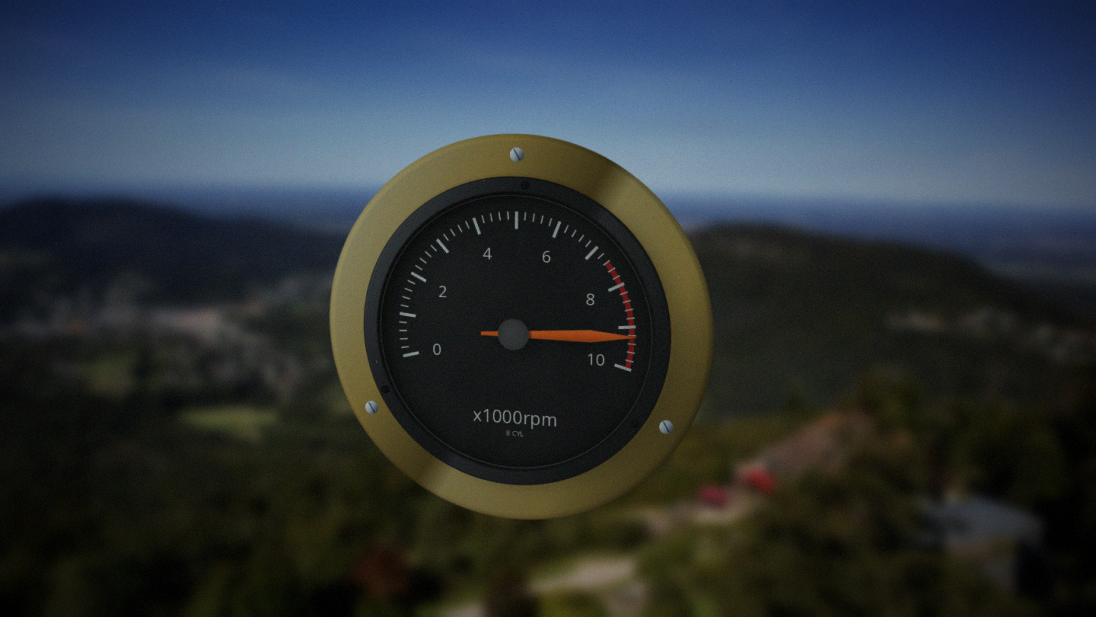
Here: 9200rpm
